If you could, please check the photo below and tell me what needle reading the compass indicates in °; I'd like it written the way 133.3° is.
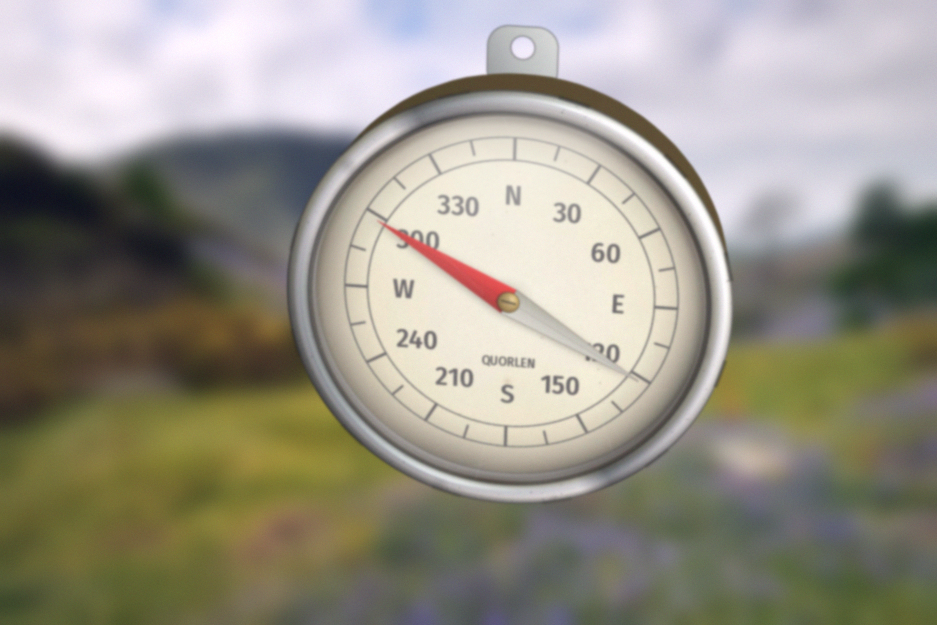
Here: 300°
